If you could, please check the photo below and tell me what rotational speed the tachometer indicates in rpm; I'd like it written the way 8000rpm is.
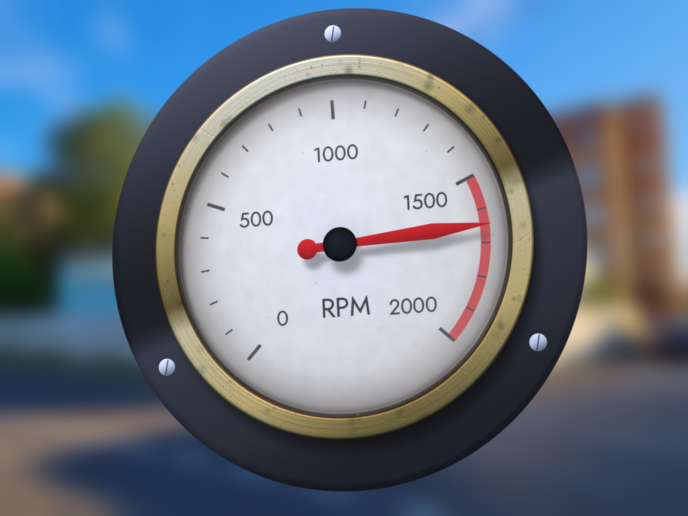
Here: 1650rpm
